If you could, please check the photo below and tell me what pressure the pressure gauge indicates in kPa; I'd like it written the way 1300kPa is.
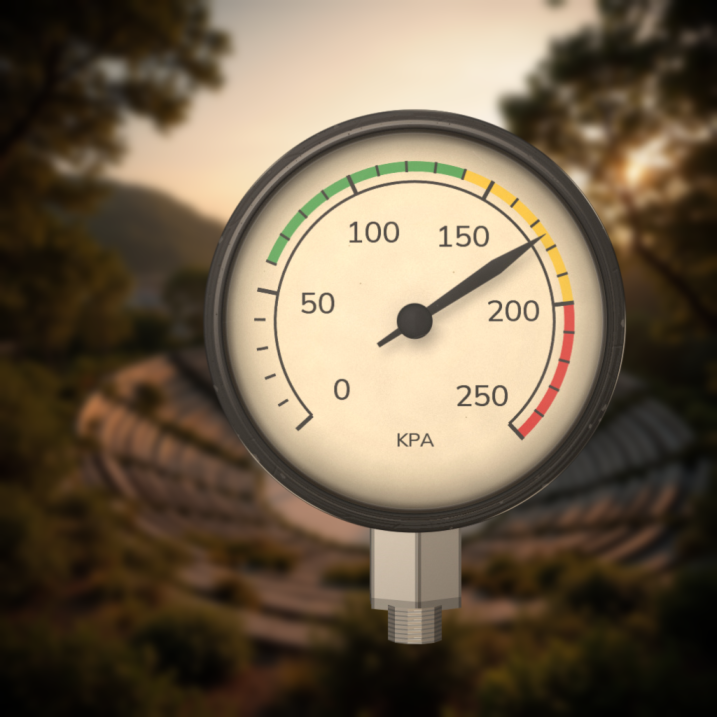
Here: 175kPa
